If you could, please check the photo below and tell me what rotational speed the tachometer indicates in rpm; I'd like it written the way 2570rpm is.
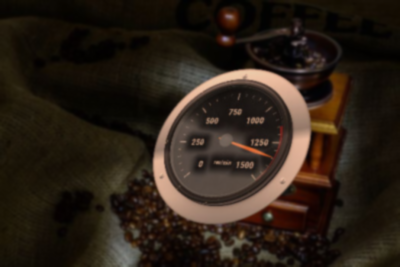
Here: 1350rpm
